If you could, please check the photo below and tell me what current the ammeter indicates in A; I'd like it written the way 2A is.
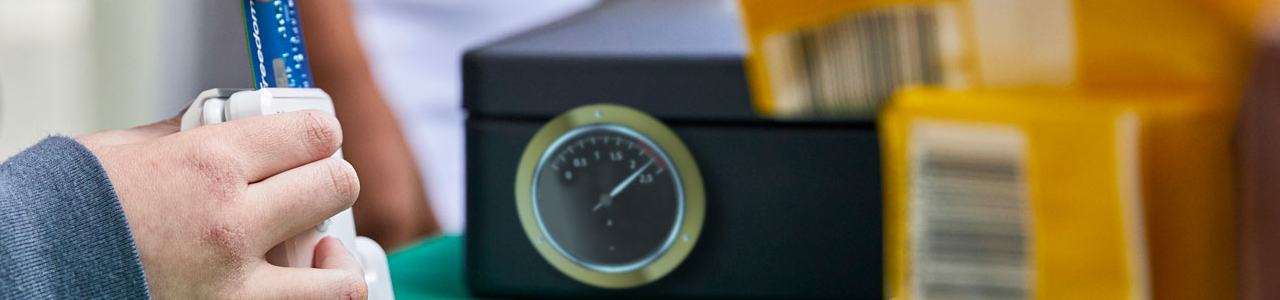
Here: 2.25A
